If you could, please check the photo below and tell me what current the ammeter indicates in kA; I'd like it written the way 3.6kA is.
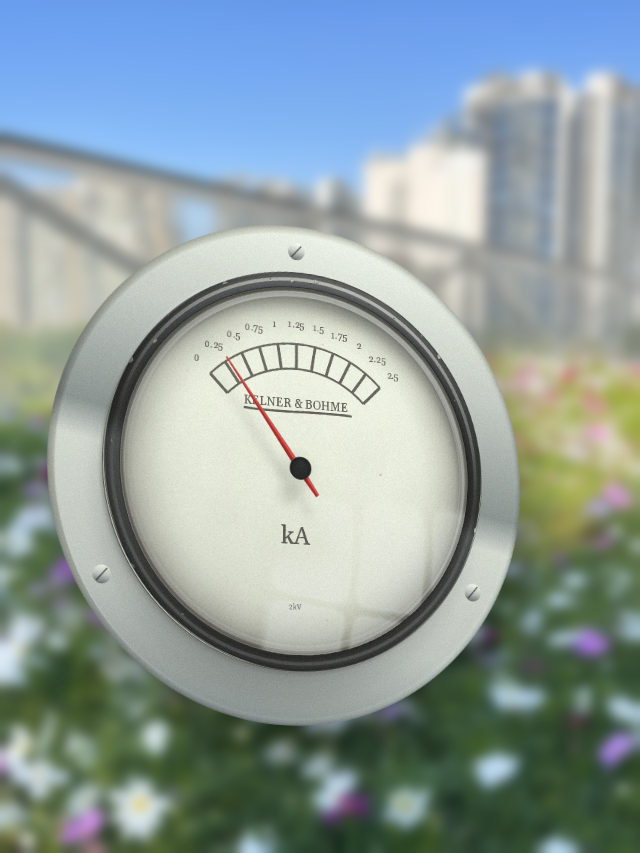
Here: 0.25kA
